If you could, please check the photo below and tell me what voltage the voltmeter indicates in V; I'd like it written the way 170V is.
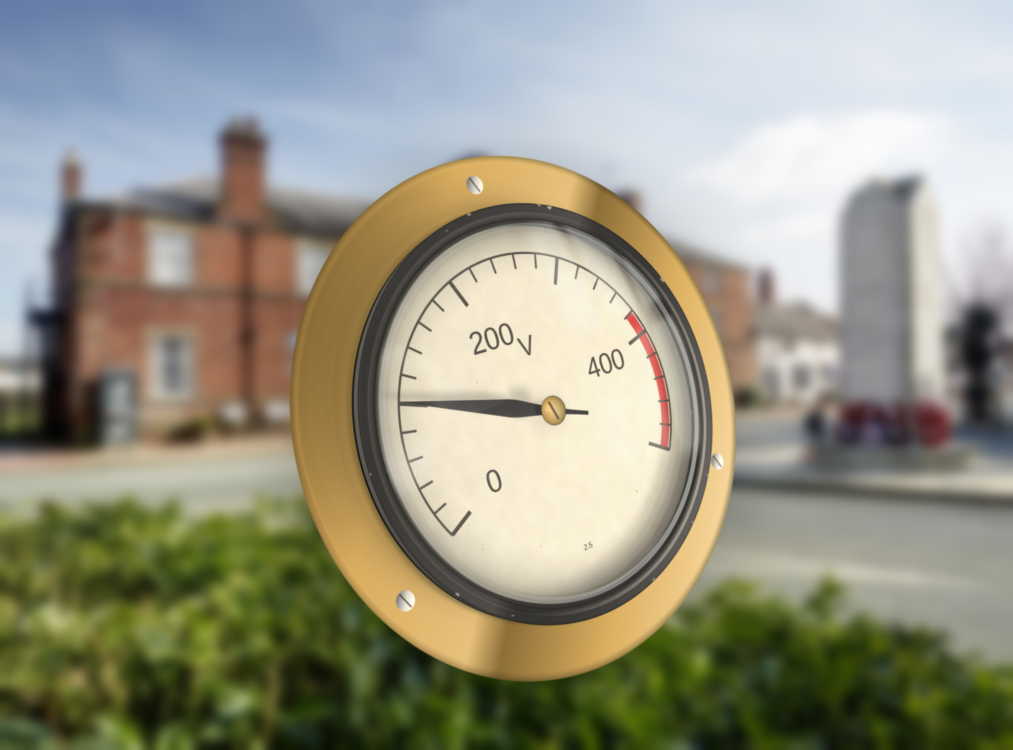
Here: 100V
